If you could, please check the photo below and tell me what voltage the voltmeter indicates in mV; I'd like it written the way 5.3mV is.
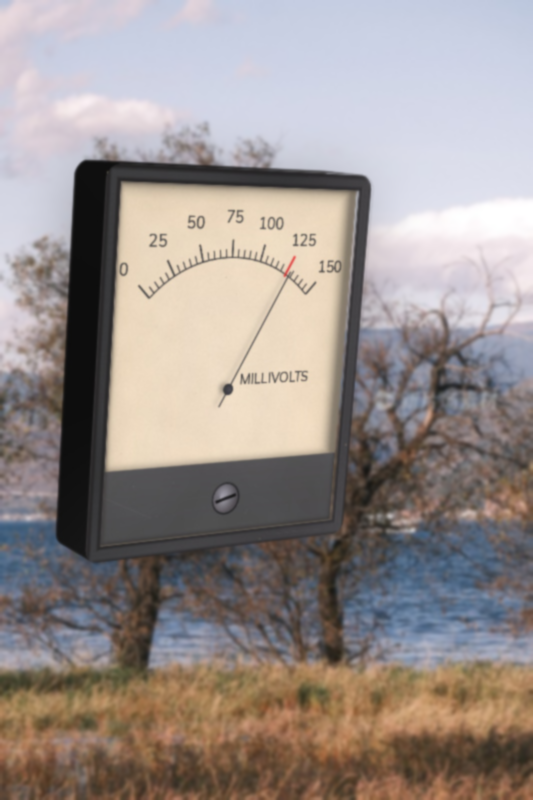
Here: 125mV
